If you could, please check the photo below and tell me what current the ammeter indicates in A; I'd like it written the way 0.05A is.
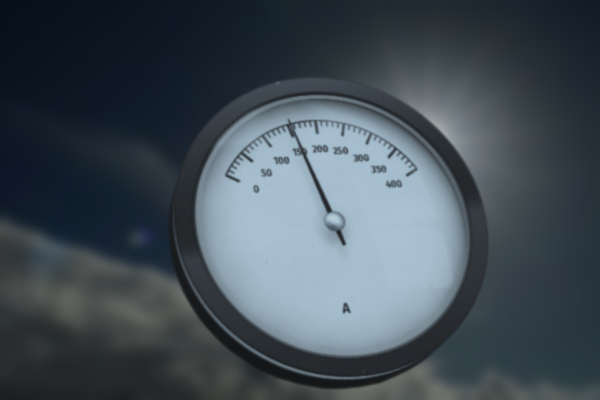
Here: 150A
